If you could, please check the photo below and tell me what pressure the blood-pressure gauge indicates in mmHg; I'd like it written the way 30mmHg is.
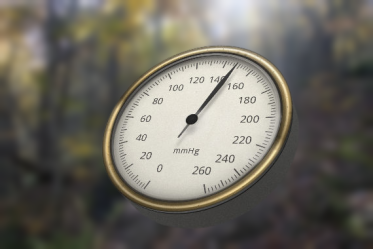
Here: 150mmHg
